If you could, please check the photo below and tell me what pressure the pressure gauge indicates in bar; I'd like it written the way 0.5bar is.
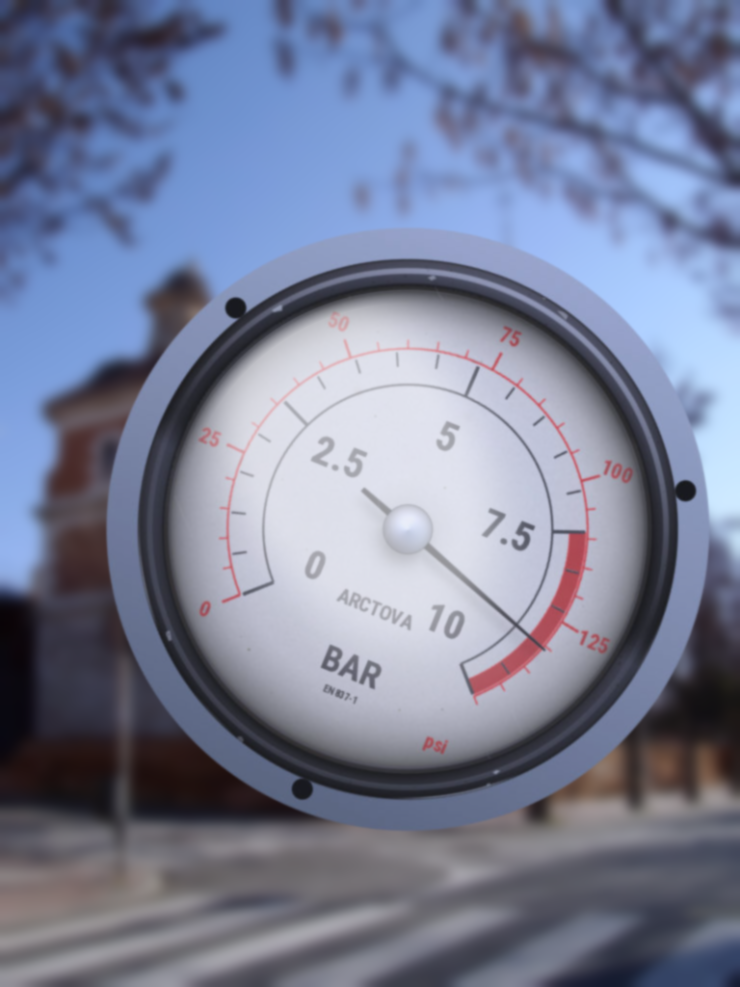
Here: 9bar
